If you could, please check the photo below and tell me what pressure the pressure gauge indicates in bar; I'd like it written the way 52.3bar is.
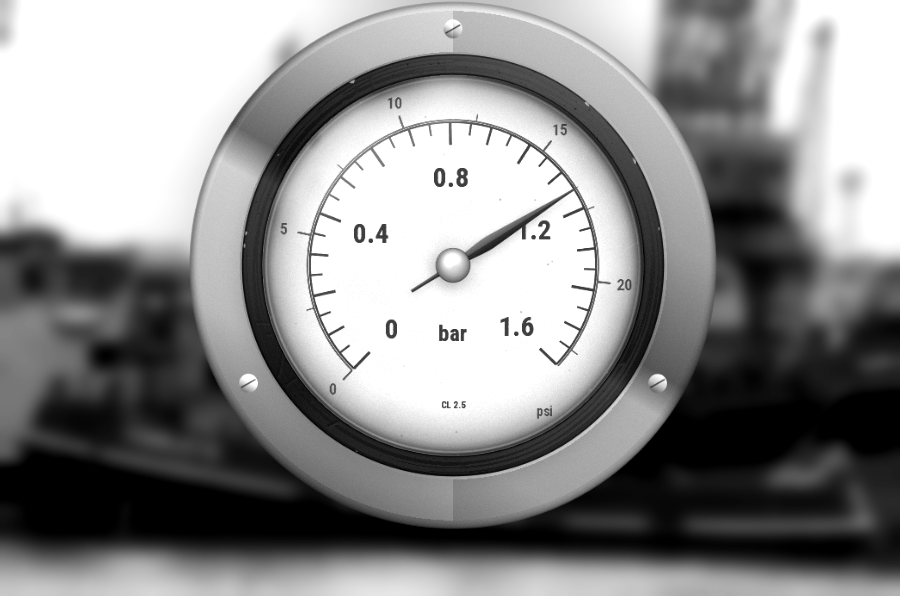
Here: 1.15bar
